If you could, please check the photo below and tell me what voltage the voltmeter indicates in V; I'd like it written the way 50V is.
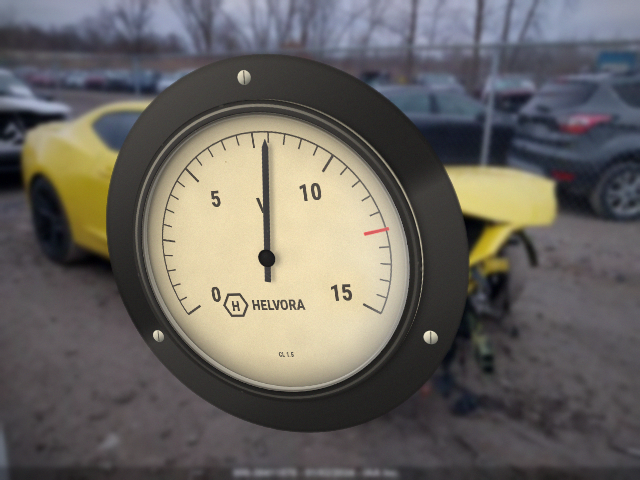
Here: 8V
